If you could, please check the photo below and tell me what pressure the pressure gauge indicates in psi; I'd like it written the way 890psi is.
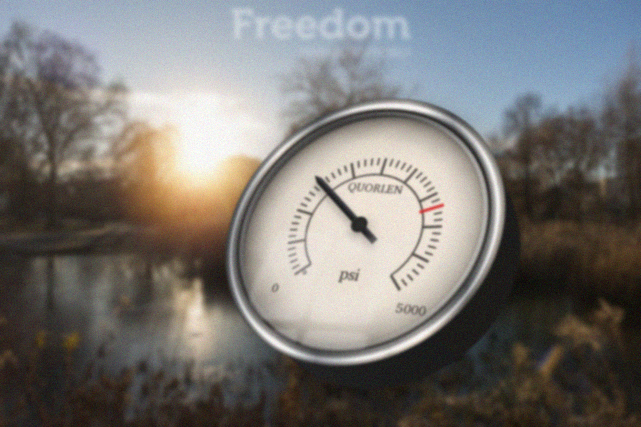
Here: 1500psi
